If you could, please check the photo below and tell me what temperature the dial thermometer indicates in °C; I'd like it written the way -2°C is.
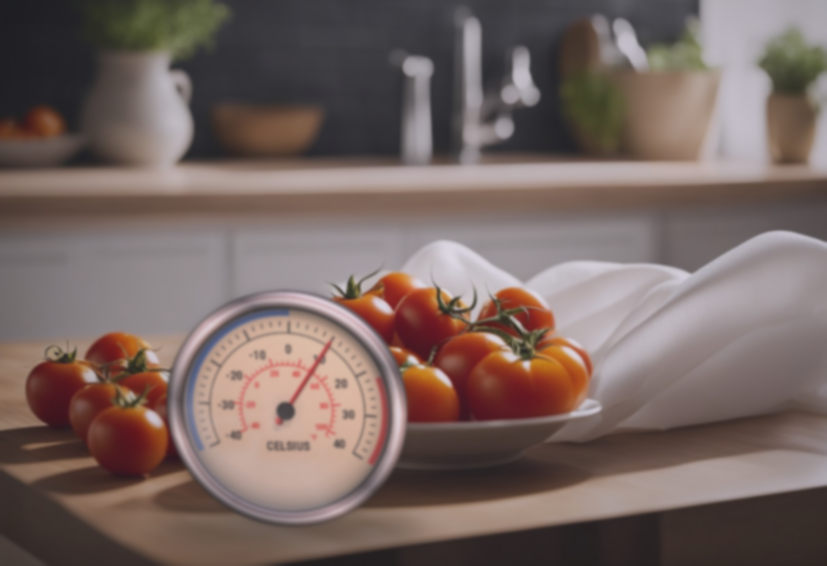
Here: 10°C
